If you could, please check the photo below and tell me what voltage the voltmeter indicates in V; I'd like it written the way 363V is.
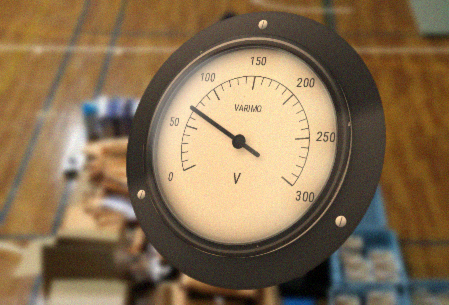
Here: 70V
